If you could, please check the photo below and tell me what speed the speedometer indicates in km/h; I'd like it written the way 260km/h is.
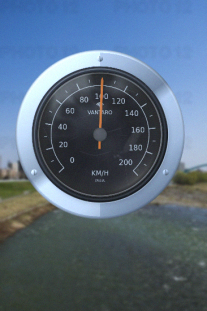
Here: 100km/h
